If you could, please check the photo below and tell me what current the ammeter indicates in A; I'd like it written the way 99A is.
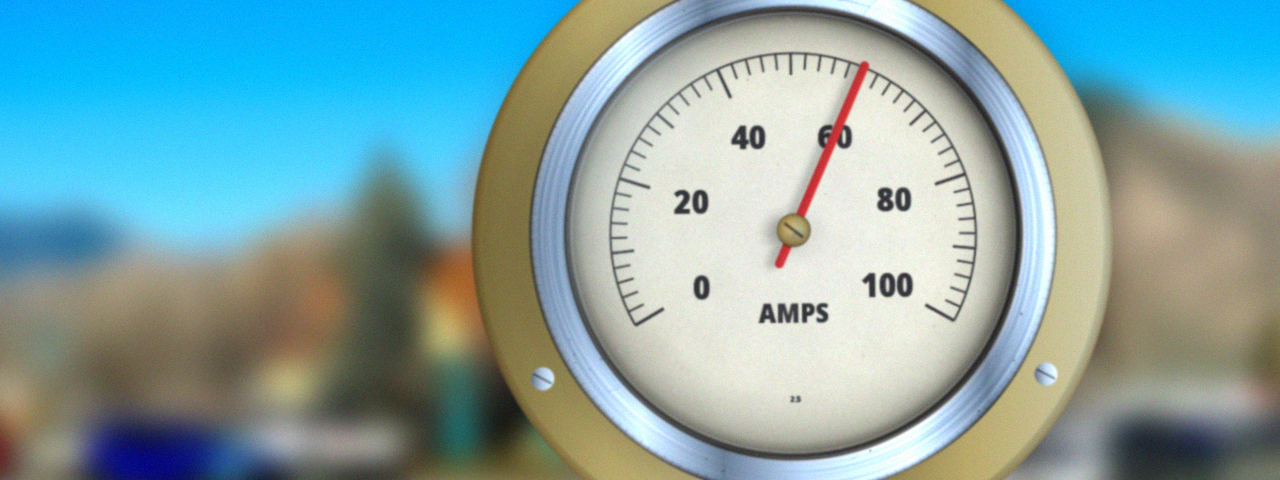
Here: 60A
